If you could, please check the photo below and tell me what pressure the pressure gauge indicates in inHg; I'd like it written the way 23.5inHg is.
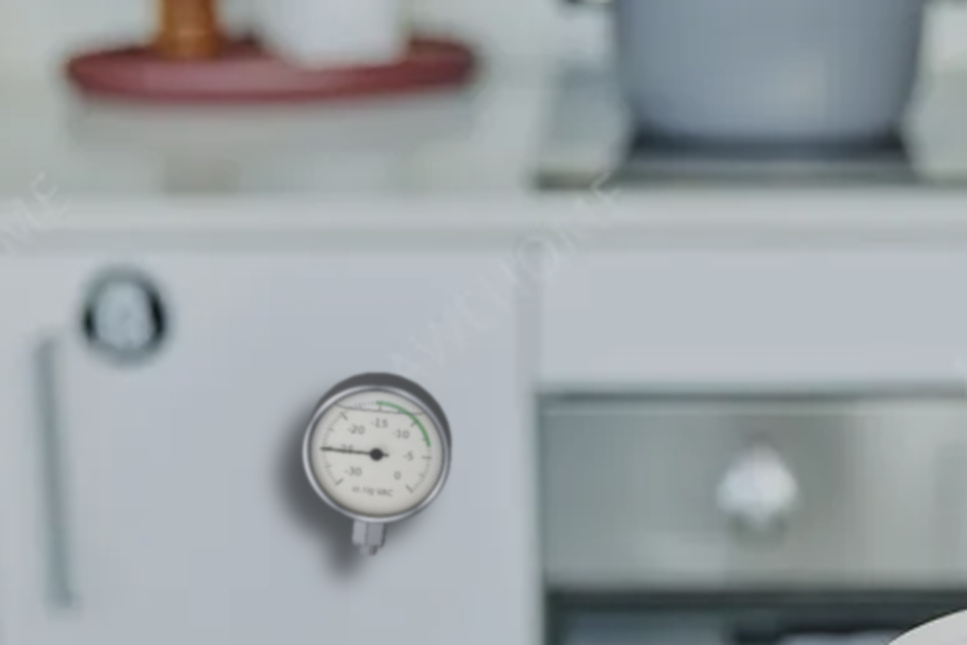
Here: -25inHg
